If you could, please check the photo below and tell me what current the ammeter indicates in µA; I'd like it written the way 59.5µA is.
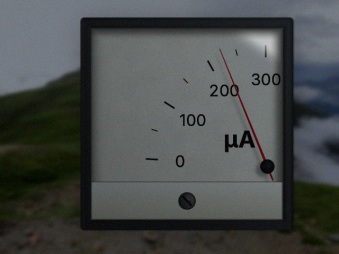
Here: 225µA
